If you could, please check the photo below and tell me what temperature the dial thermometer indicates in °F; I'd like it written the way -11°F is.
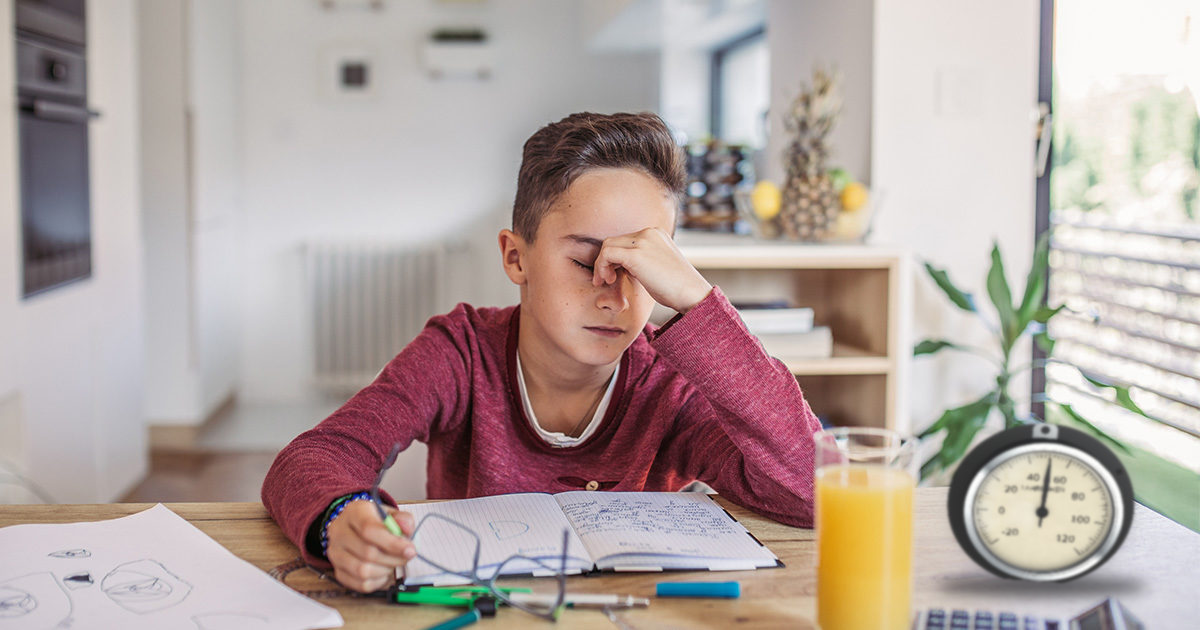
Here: 50°F
